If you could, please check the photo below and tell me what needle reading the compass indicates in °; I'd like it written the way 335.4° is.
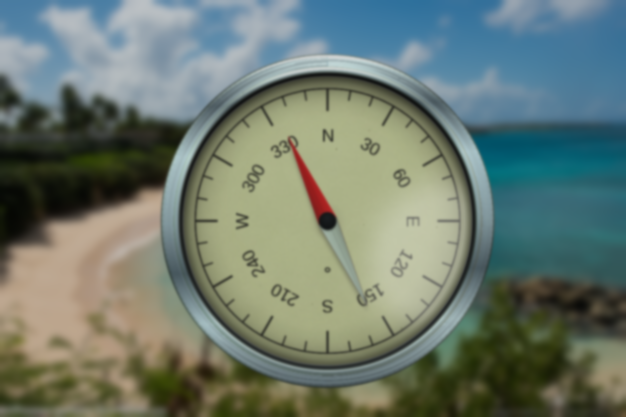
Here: 335°
